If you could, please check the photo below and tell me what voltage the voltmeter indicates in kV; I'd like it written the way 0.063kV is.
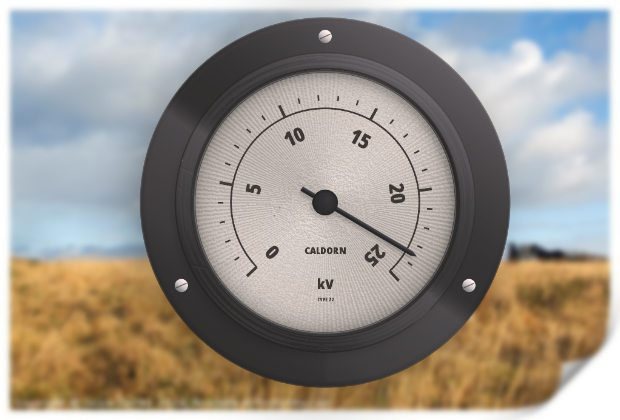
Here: 23.5kV
